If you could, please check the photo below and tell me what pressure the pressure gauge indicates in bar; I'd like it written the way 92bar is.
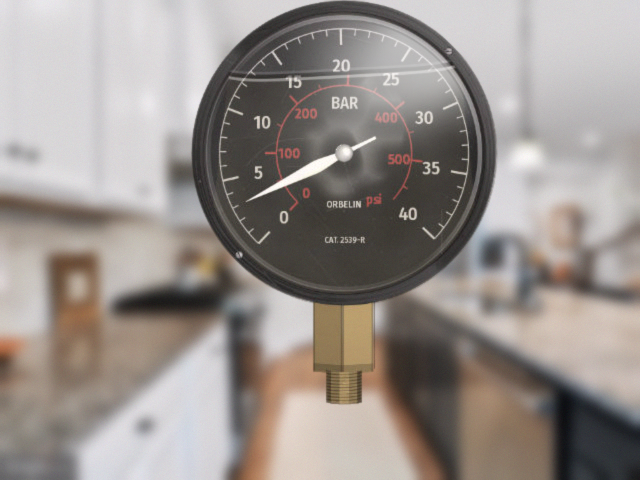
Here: 3bar
